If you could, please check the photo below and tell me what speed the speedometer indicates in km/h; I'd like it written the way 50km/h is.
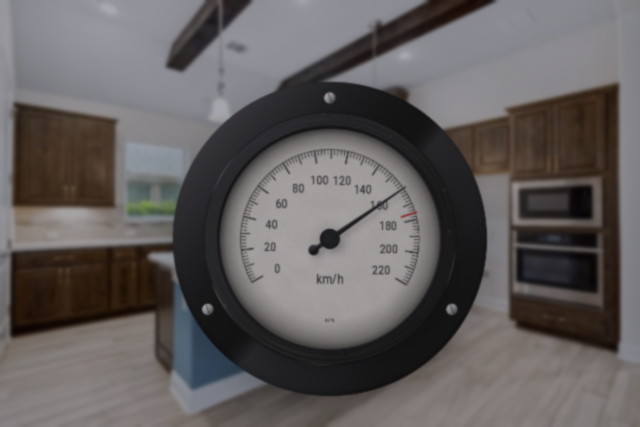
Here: 160km/h
